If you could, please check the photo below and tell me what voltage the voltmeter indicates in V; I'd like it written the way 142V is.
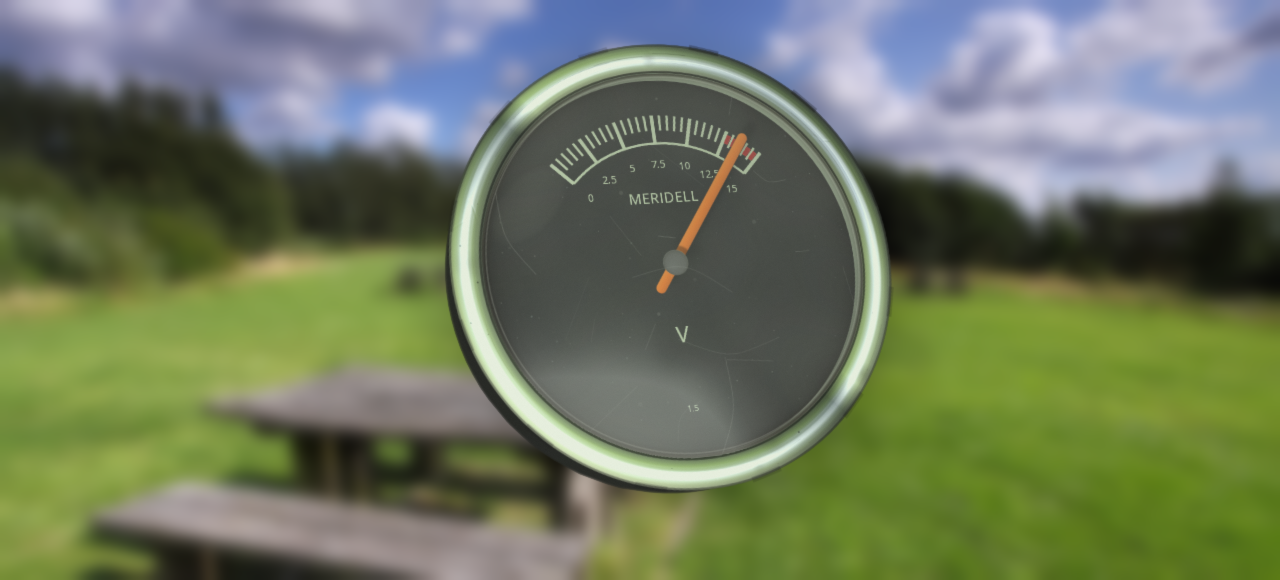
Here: 13.5V
